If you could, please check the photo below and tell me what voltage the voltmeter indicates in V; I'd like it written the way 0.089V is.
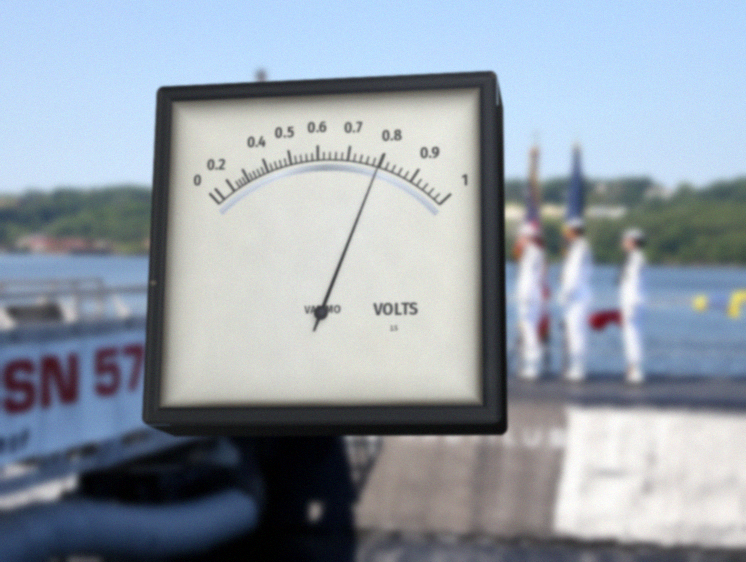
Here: 0.8V
